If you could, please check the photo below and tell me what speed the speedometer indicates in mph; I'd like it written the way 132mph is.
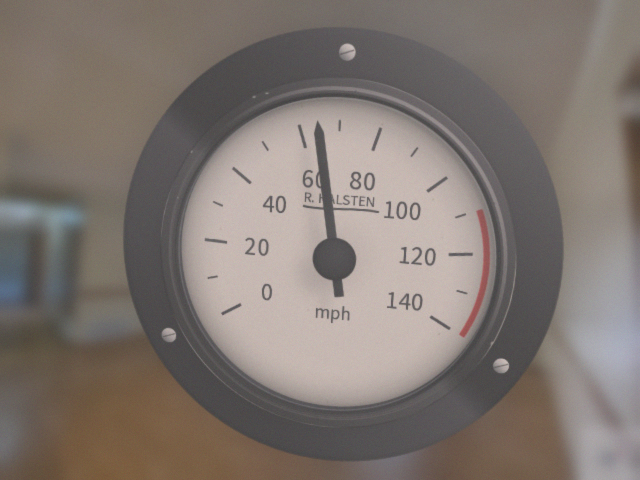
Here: 65mph
